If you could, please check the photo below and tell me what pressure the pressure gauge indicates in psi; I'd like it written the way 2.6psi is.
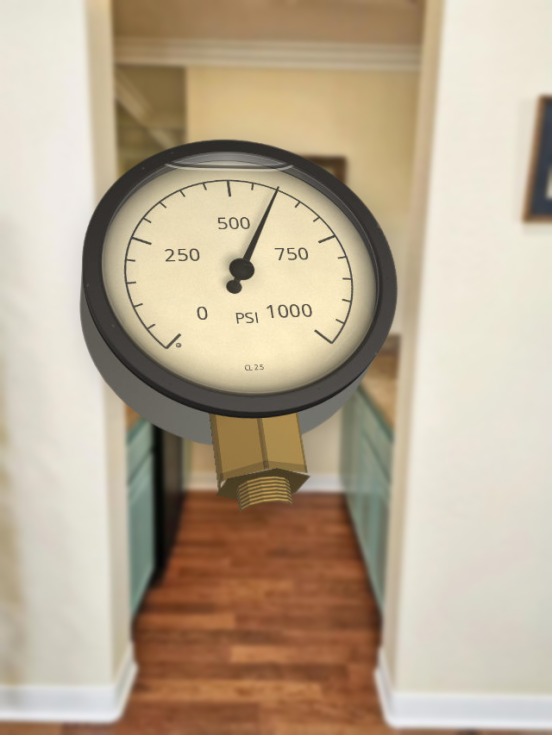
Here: 600psi
